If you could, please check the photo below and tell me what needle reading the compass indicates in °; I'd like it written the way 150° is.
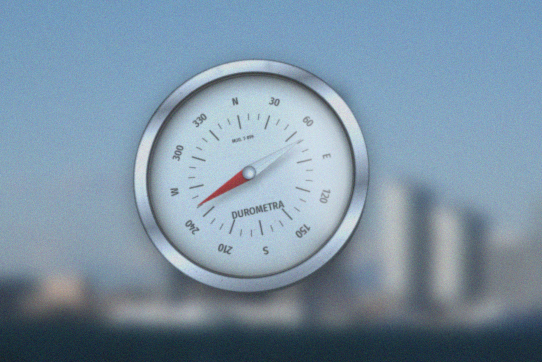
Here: 250°
